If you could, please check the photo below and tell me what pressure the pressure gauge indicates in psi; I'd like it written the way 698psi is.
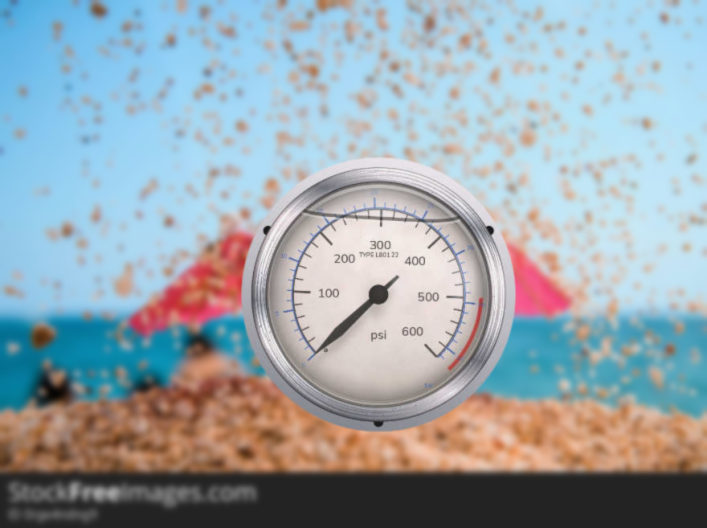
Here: 0psi
